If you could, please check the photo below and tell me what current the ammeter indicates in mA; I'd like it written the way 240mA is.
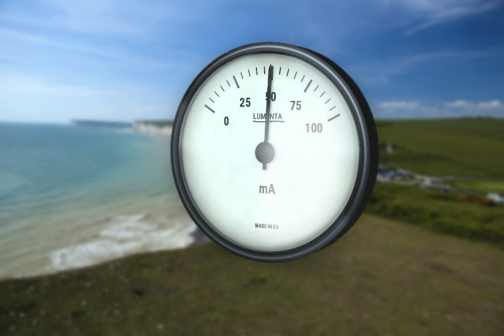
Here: 50mA
